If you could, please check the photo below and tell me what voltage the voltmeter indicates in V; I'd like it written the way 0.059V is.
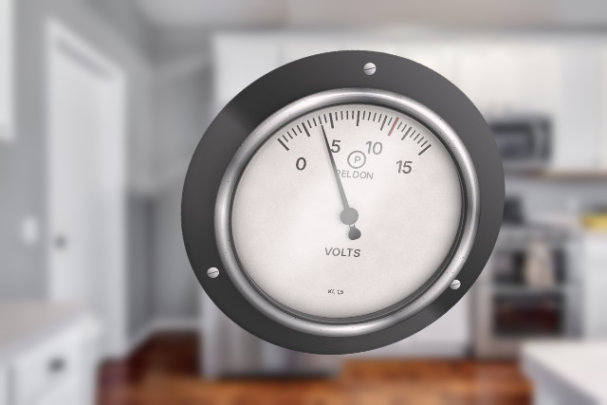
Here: 4V
